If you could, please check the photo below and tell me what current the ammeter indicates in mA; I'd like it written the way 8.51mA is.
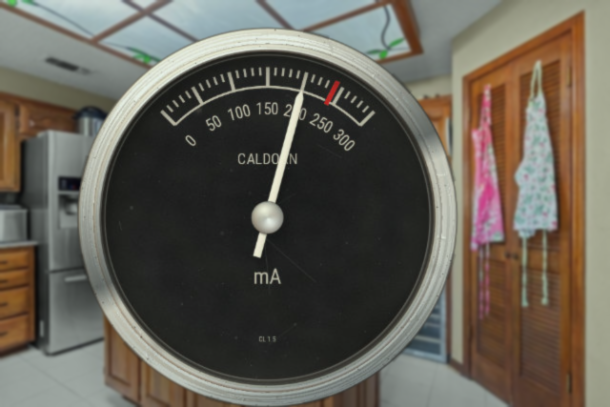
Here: 200mA
